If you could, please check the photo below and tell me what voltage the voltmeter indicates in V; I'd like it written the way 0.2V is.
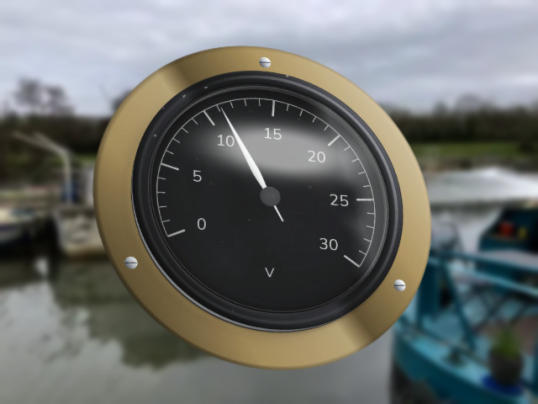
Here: 11V
